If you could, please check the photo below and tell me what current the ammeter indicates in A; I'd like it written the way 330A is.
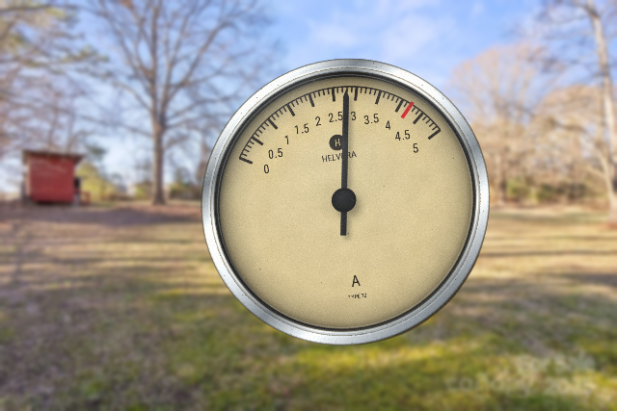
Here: 2.8A
